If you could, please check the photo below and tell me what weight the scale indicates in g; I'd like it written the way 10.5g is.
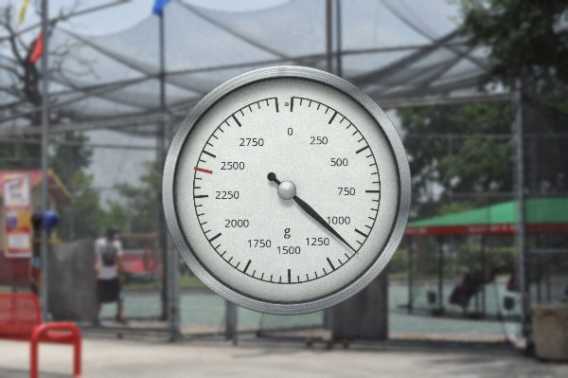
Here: 1100g
